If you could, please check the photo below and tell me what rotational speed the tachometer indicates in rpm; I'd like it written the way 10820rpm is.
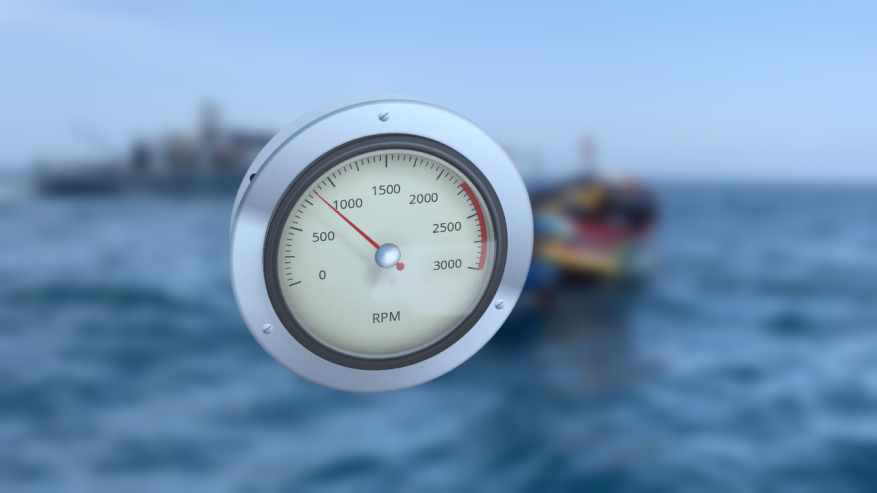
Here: 850rpm
